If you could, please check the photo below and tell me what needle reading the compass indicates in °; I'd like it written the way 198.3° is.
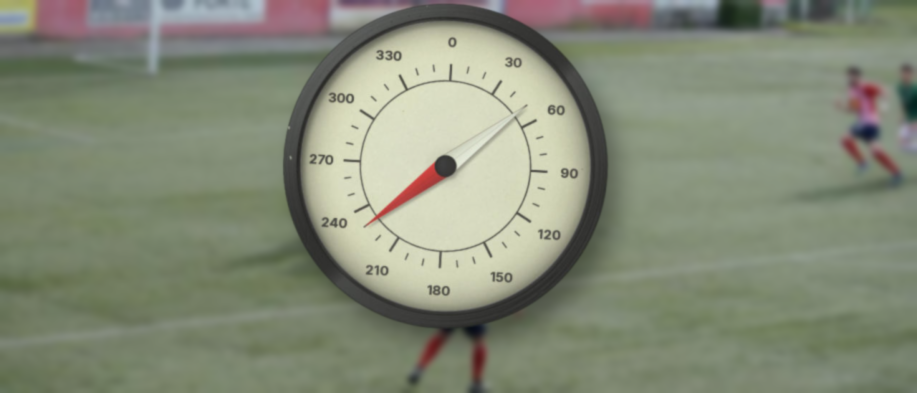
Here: 230°
